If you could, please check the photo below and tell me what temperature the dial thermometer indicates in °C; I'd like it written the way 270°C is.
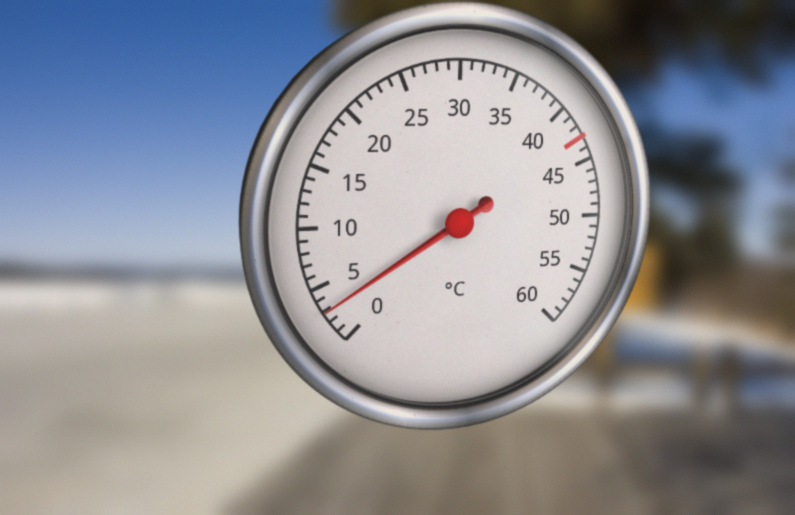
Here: 3°C
